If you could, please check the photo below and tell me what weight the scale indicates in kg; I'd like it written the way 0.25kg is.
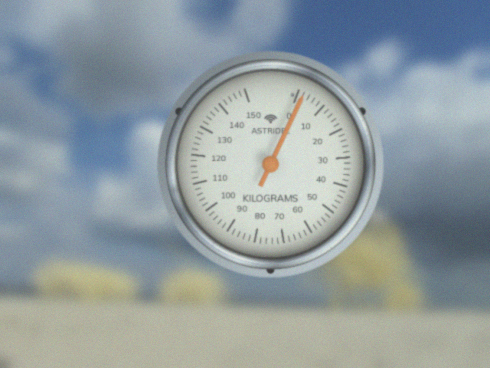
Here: 2kg
